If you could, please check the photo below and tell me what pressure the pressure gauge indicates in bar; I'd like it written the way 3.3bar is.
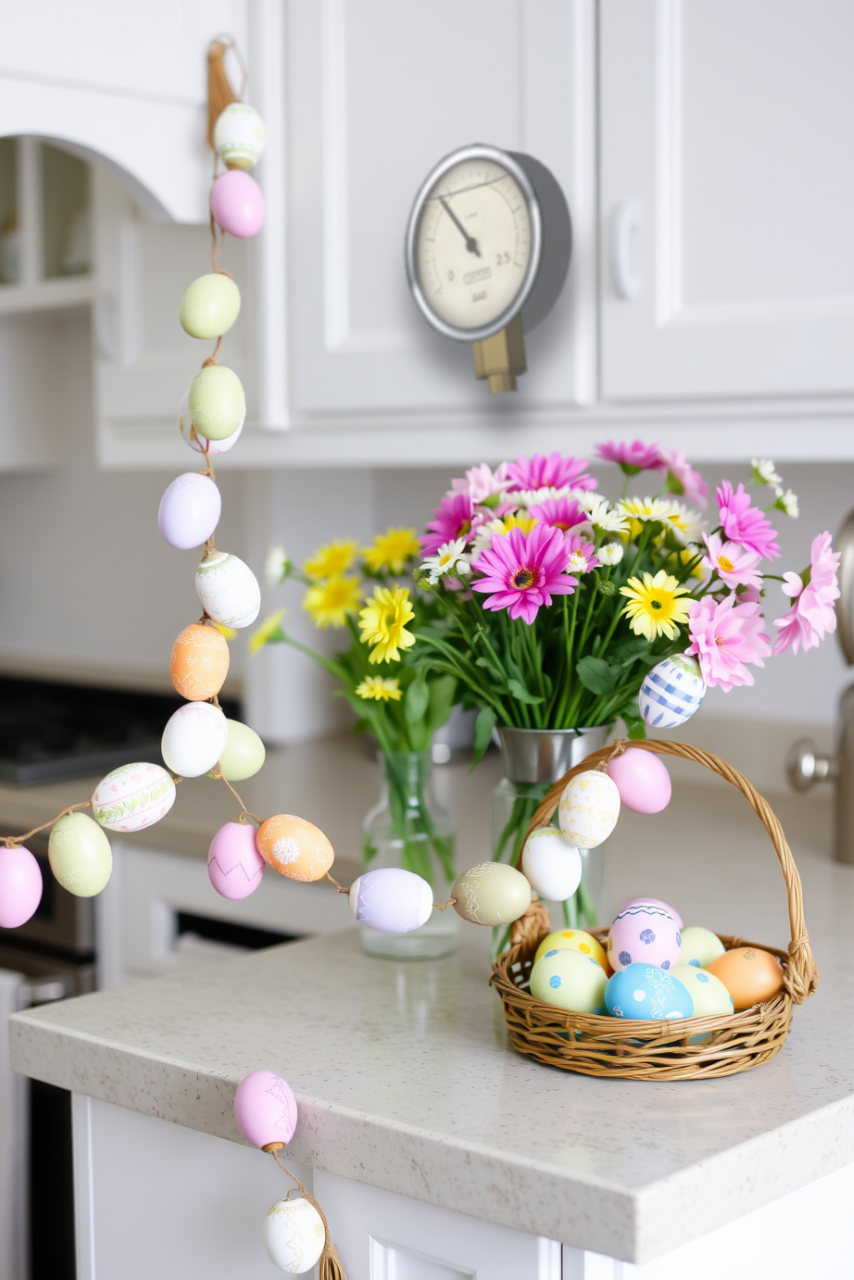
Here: 0.9bar
